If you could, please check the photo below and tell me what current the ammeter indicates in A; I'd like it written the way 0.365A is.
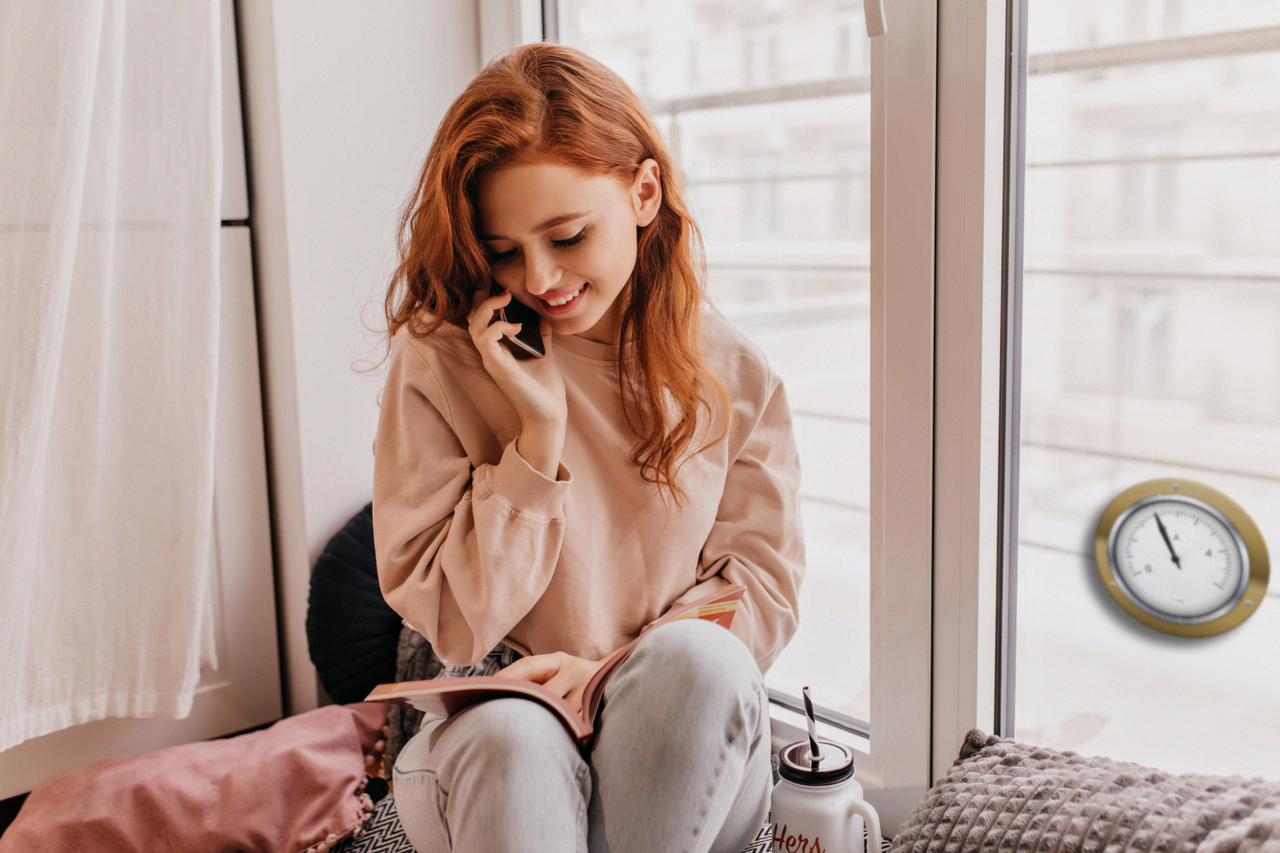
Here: 2A
